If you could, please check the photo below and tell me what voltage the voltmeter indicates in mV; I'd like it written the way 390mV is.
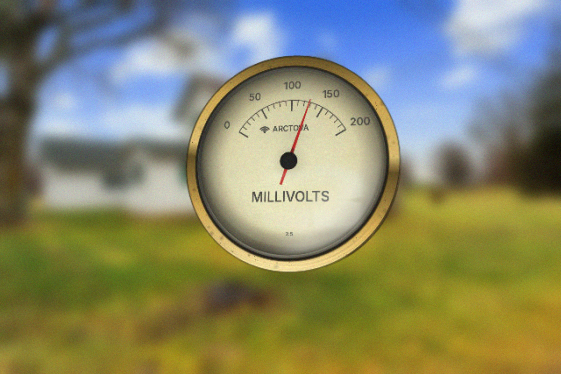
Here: 130mV
